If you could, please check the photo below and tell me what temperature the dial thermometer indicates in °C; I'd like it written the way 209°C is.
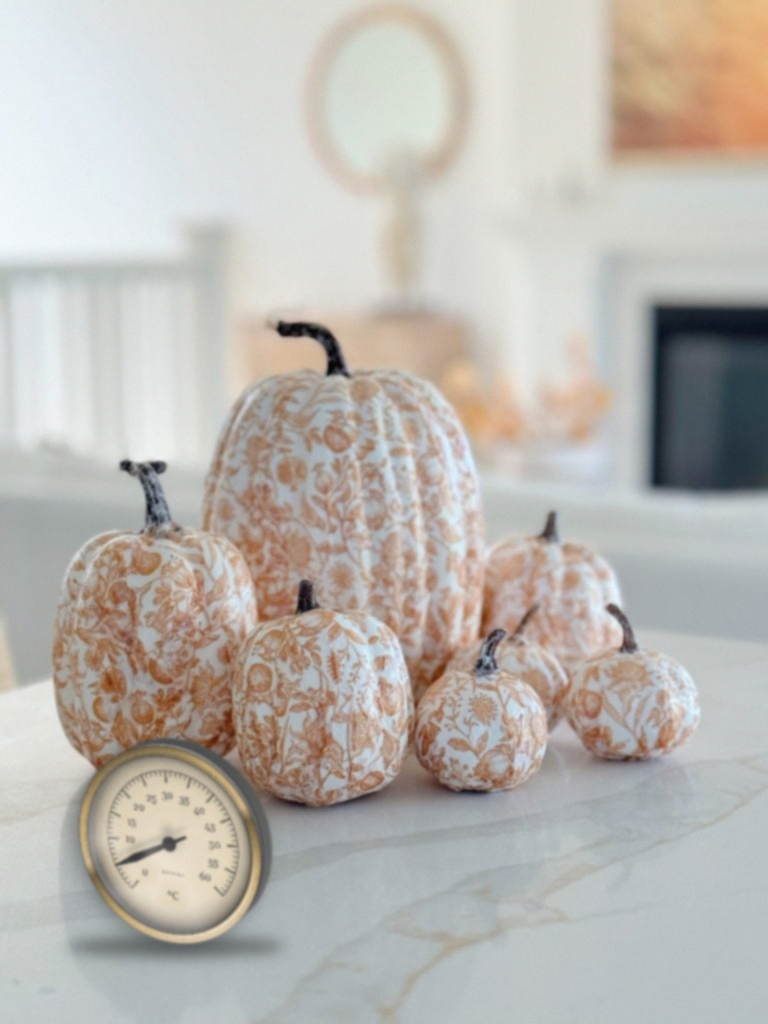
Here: 5°C
